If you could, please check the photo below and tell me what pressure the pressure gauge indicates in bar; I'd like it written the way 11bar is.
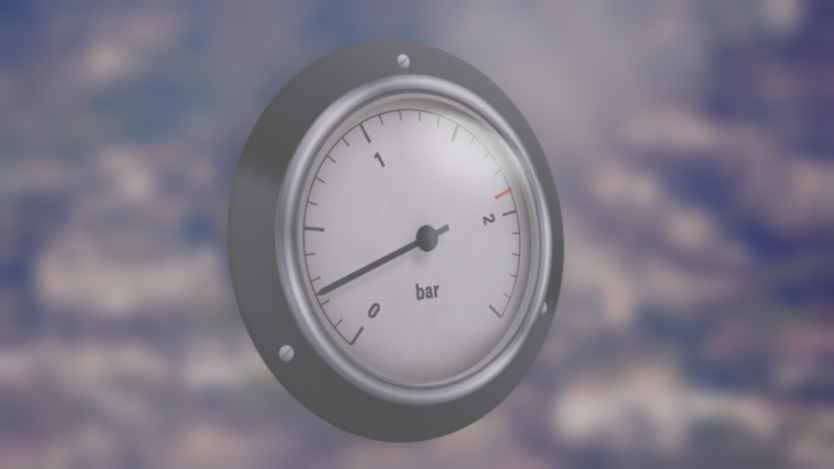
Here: 0.25bar
